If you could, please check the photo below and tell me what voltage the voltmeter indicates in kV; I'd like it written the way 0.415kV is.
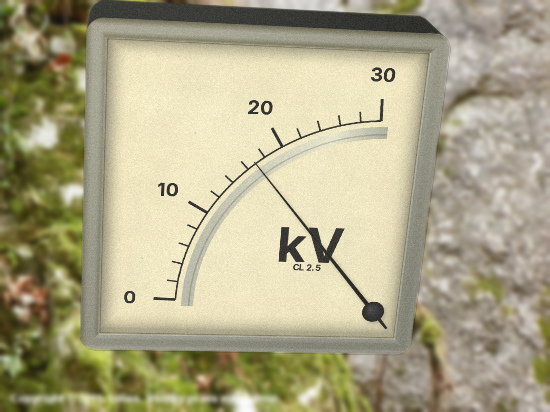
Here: 17kV
